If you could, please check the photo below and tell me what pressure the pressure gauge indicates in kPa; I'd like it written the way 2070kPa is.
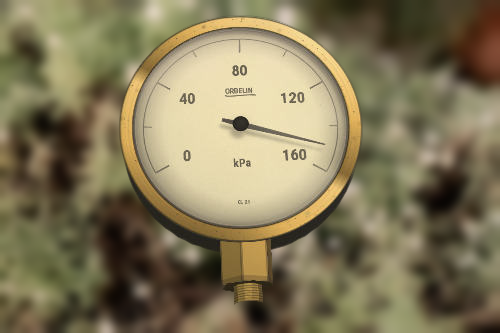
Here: 150kPa
